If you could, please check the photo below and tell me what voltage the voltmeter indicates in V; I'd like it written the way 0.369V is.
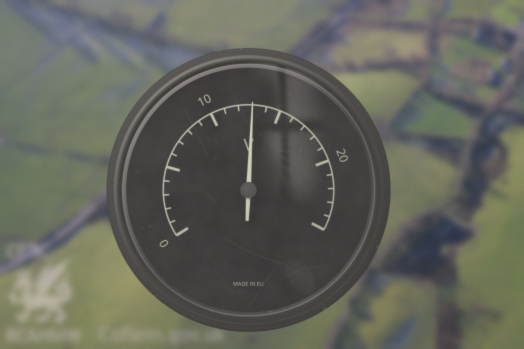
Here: 13V
